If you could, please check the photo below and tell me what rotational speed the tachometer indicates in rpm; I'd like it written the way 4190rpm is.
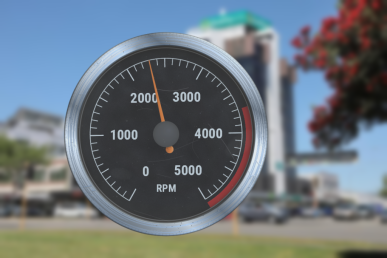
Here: 2300rpm
